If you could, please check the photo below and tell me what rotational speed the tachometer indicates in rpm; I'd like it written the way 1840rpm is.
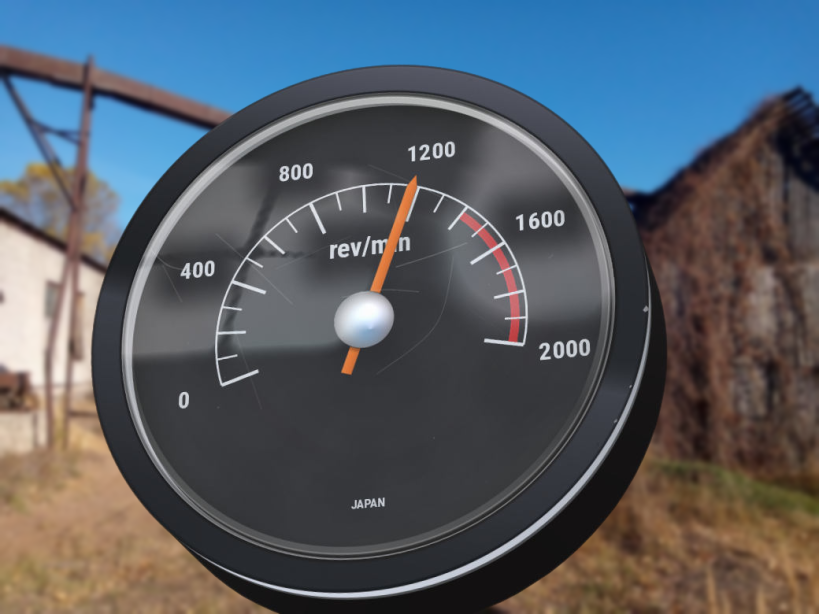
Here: 1200rpm
